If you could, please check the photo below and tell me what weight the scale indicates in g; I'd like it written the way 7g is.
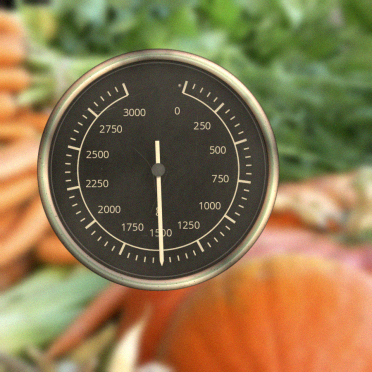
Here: 1500g
